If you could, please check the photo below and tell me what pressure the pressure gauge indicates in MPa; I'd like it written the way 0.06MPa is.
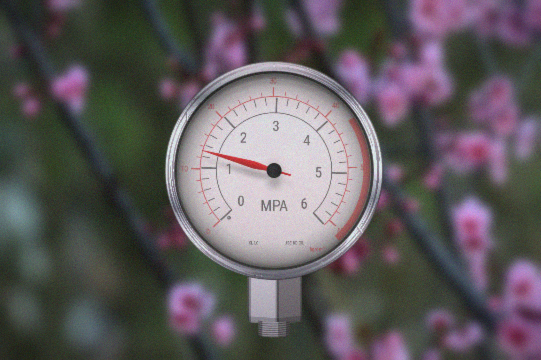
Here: 1.3MPa
